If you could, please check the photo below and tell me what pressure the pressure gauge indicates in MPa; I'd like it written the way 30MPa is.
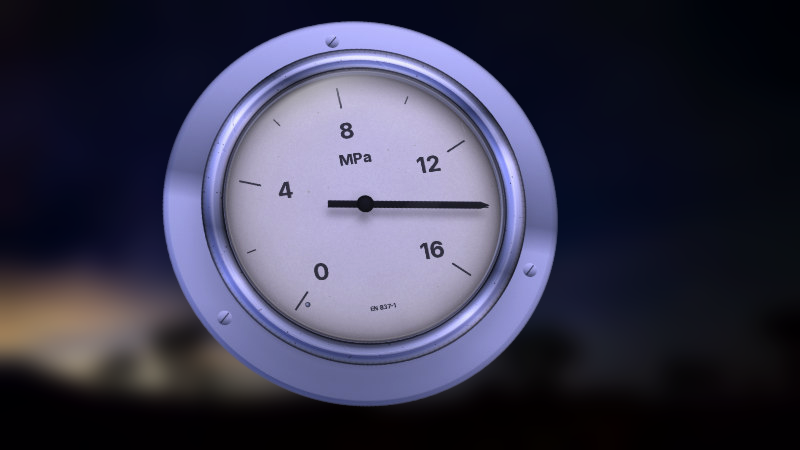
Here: 14MPa
